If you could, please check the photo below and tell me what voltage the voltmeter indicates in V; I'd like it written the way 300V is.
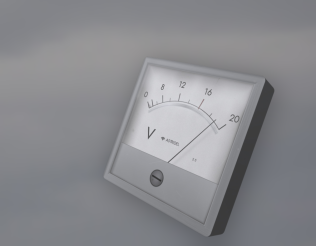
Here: 19V
